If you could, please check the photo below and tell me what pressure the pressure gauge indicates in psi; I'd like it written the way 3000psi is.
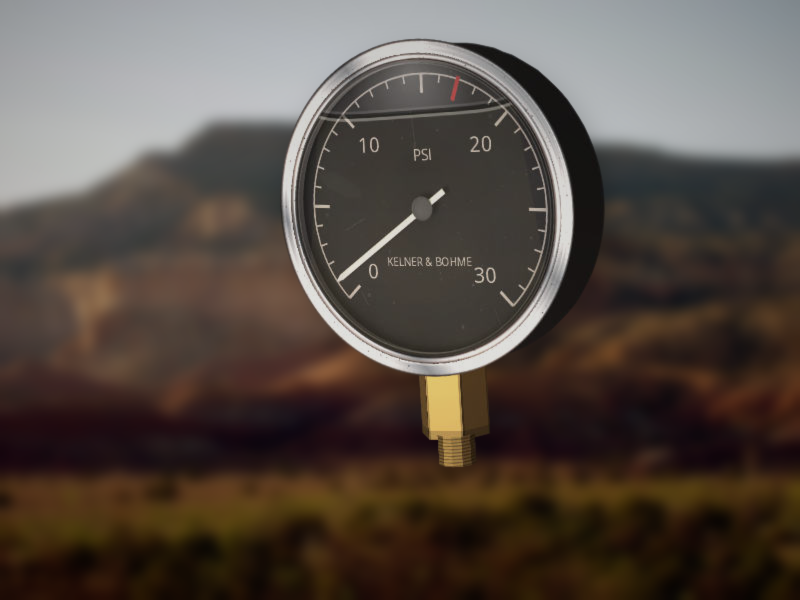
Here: 1psi
